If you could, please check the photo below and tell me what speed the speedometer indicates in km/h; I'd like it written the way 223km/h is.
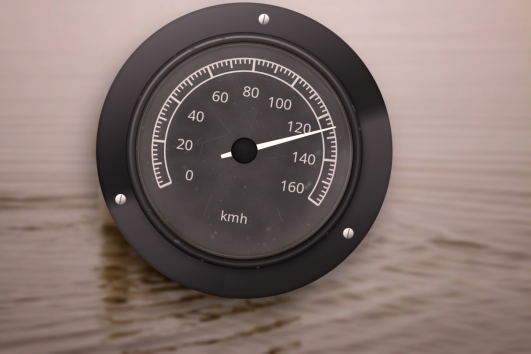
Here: 126km/h
